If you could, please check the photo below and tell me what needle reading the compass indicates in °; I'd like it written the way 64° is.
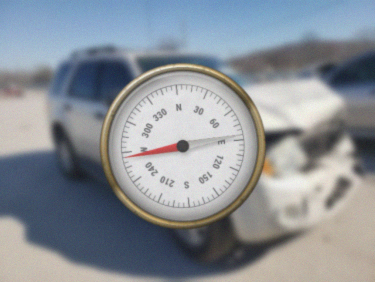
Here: 265°
